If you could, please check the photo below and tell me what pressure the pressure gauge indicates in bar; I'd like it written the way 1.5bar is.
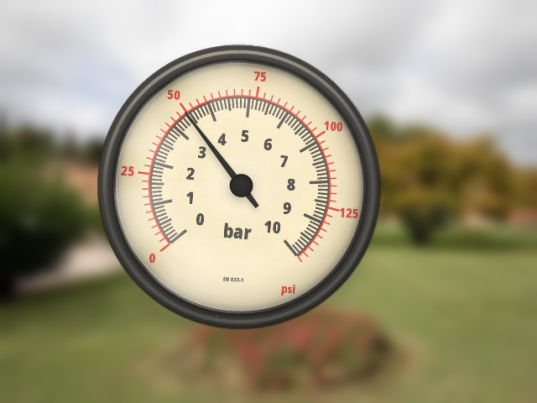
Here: 3.4bar
